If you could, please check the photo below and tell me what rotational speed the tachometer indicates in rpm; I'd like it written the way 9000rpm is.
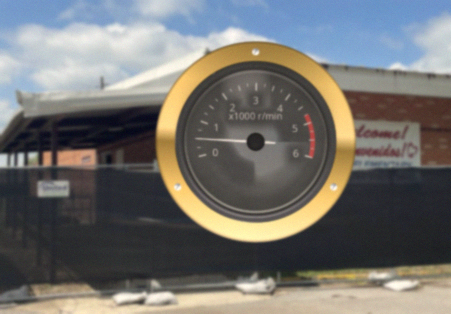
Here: 500rpm
